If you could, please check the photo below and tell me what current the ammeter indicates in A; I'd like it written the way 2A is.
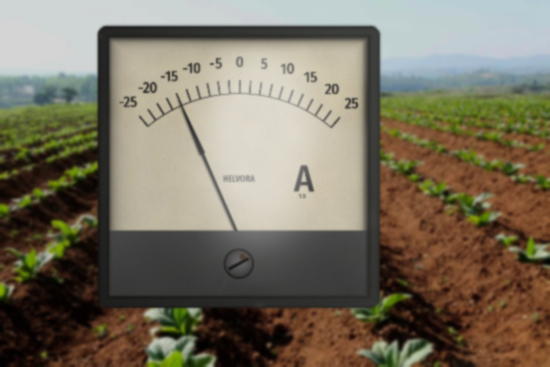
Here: -15A
